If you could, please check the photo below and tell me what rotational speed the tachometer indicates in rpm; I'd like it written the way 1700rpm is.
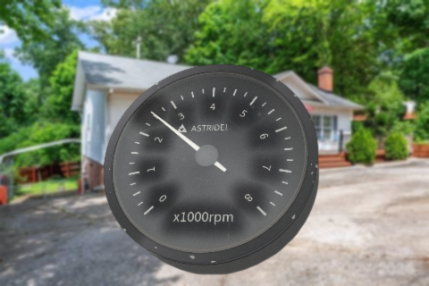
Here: 2500rpm
